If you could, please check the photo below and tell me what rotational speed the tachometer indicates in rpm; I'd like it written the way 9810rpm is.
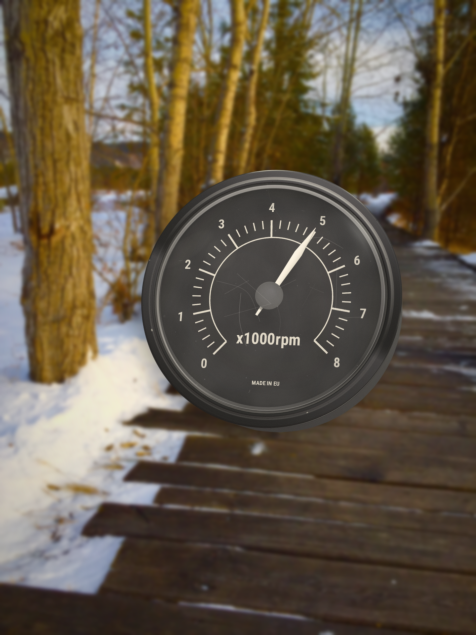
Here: 5000rpm
